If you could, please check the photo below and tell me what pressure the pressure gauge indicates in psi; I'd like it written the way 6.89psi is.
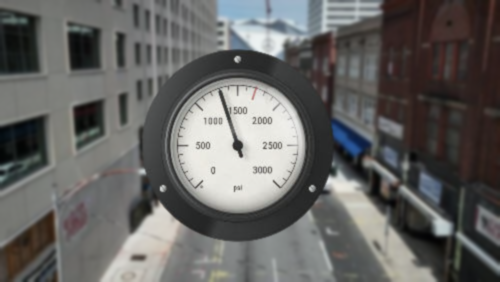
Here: 1300psi
